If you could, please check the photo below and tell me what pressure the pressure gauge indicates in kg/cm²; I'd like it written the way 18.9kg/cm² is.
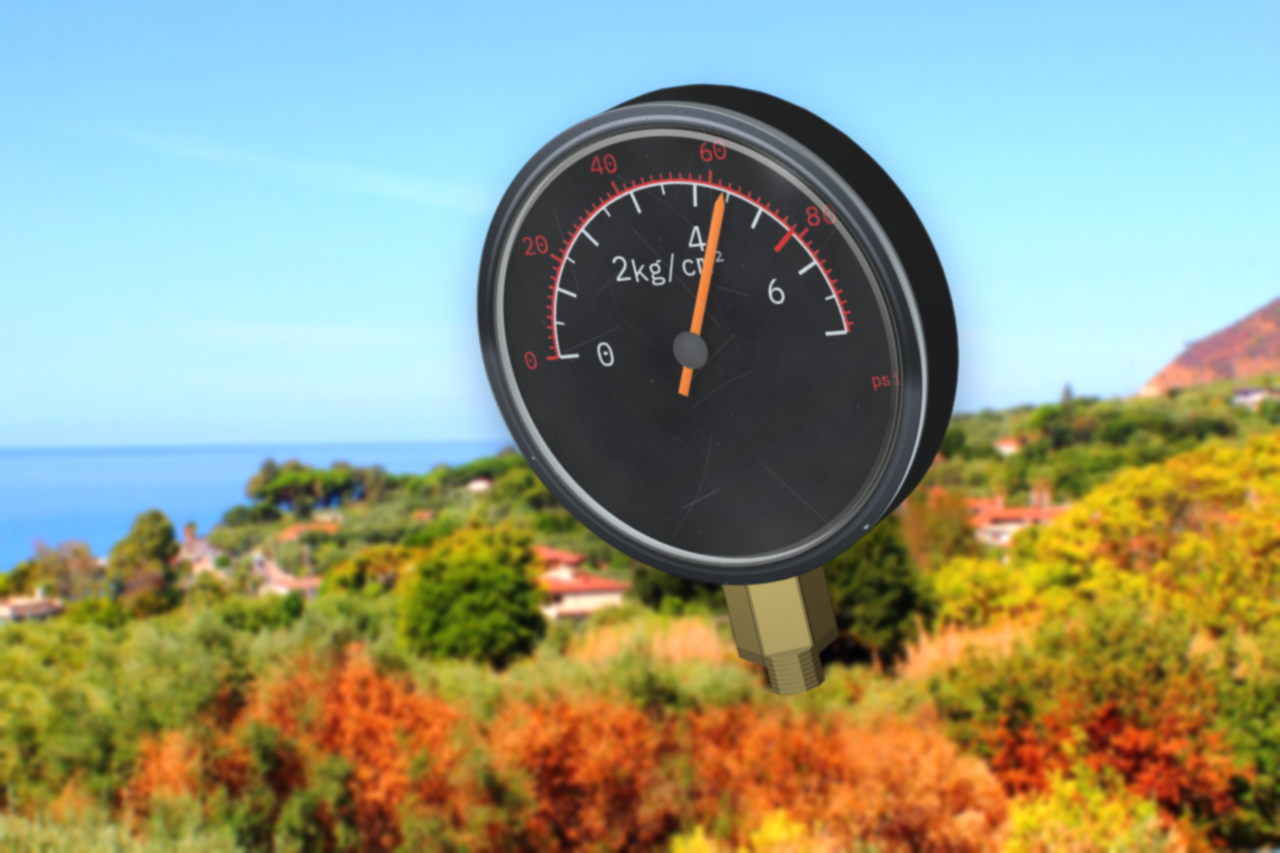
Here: 4.5kg/cm²
